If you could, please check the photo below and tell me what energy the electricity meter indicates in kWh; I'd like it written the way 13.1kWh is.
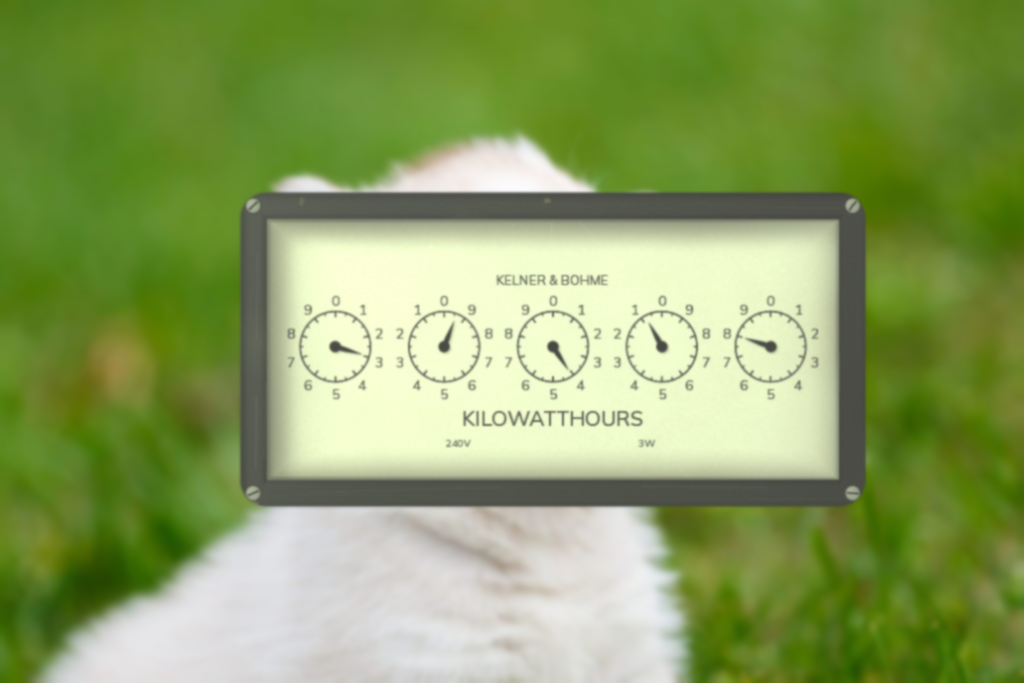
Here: 29408kWh
